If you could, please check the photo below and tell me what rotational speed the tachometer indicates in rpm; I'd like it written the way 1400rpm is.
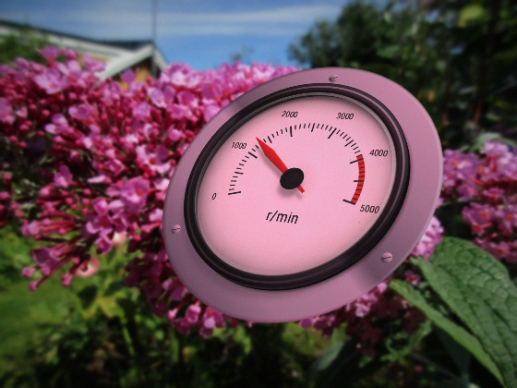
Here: 1300rpm
